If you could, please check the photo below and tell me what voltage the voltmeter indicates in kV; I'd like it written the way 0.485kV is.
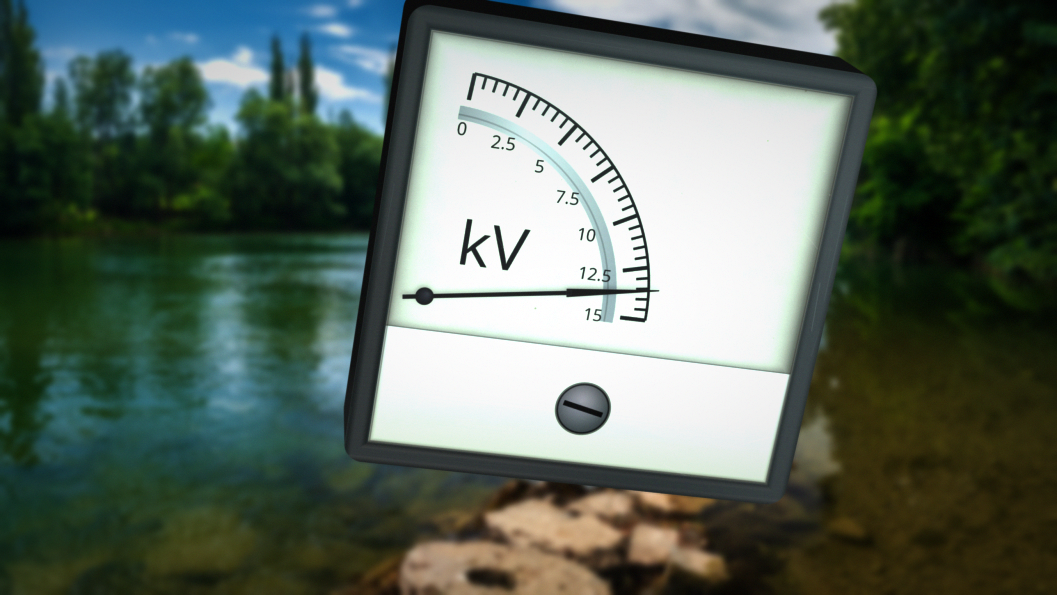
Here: 13.5kV
